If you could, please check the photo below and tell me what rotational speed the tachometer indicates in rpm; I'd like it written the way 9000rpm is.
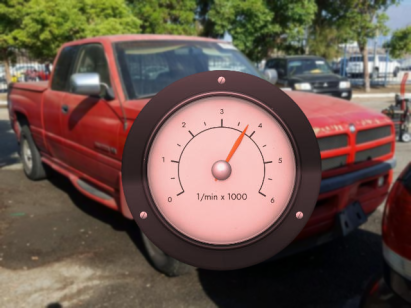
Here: 3750rpm
